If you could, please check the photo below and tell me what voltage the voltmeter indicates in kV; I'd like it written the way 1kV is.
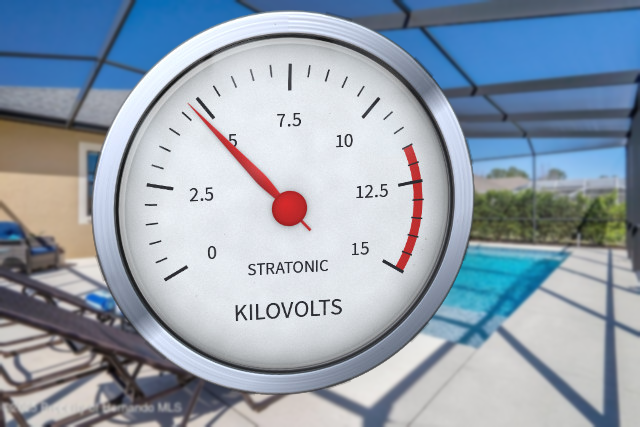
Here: 4.75kV
